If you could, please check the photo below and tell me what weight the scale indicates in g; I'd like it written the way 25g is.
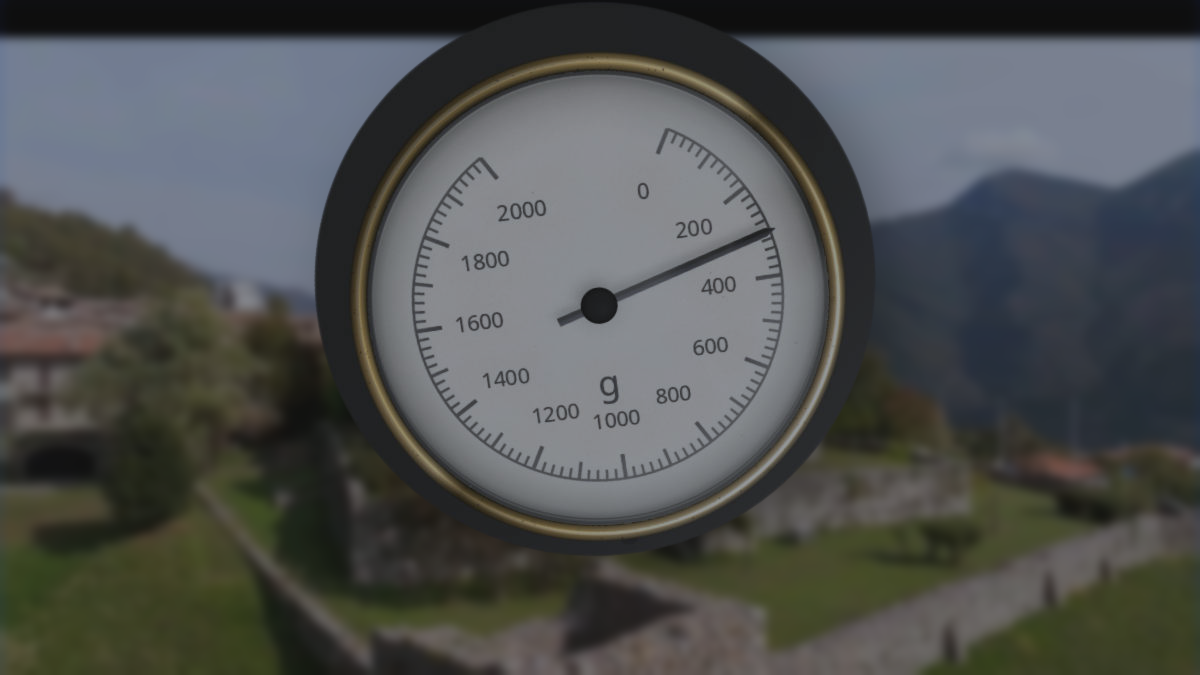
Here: 300g
